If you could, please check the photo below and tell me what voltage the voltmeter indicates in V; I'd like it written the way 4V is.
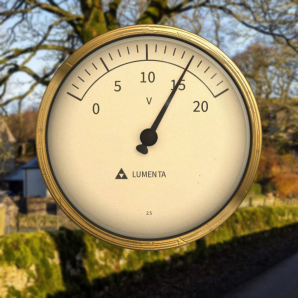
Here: 15V
